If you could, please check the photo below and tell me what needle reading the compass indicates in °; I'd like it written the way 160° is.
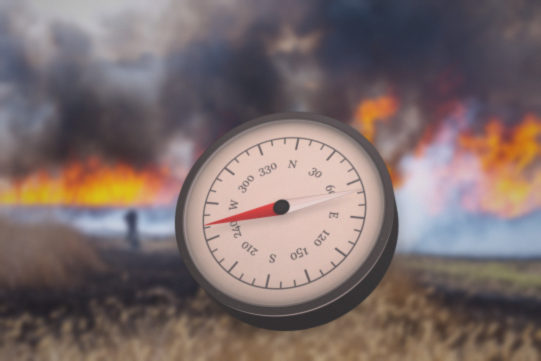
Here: 250°
